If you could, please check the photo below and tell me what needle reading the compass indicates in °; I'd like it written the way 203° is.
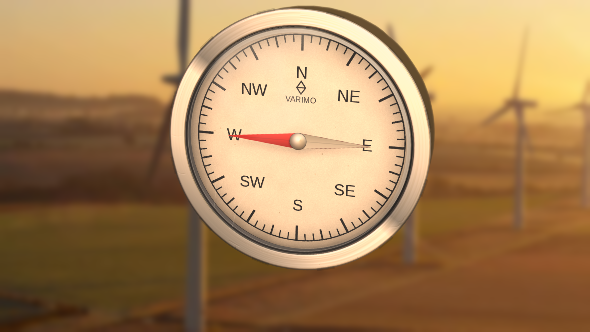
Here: 270°
